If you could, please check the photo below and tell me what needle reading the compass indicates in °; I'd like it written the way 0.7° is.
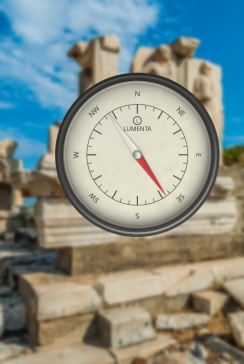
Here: 145°
